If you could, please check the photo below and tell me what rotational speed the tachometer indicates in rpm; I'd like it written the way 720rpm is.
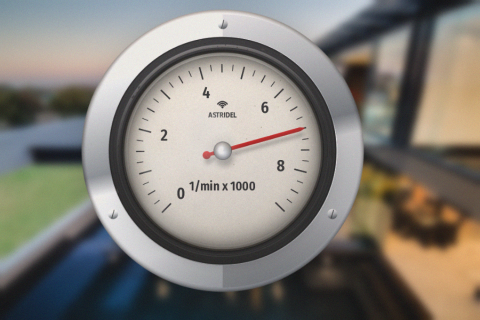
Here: 7000rpm
